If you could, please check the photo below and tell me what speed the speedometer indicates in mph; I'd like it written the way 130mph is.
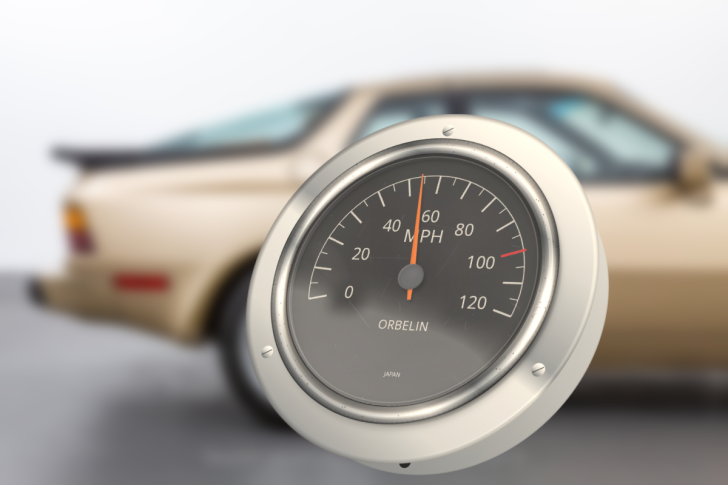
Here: 55mph
